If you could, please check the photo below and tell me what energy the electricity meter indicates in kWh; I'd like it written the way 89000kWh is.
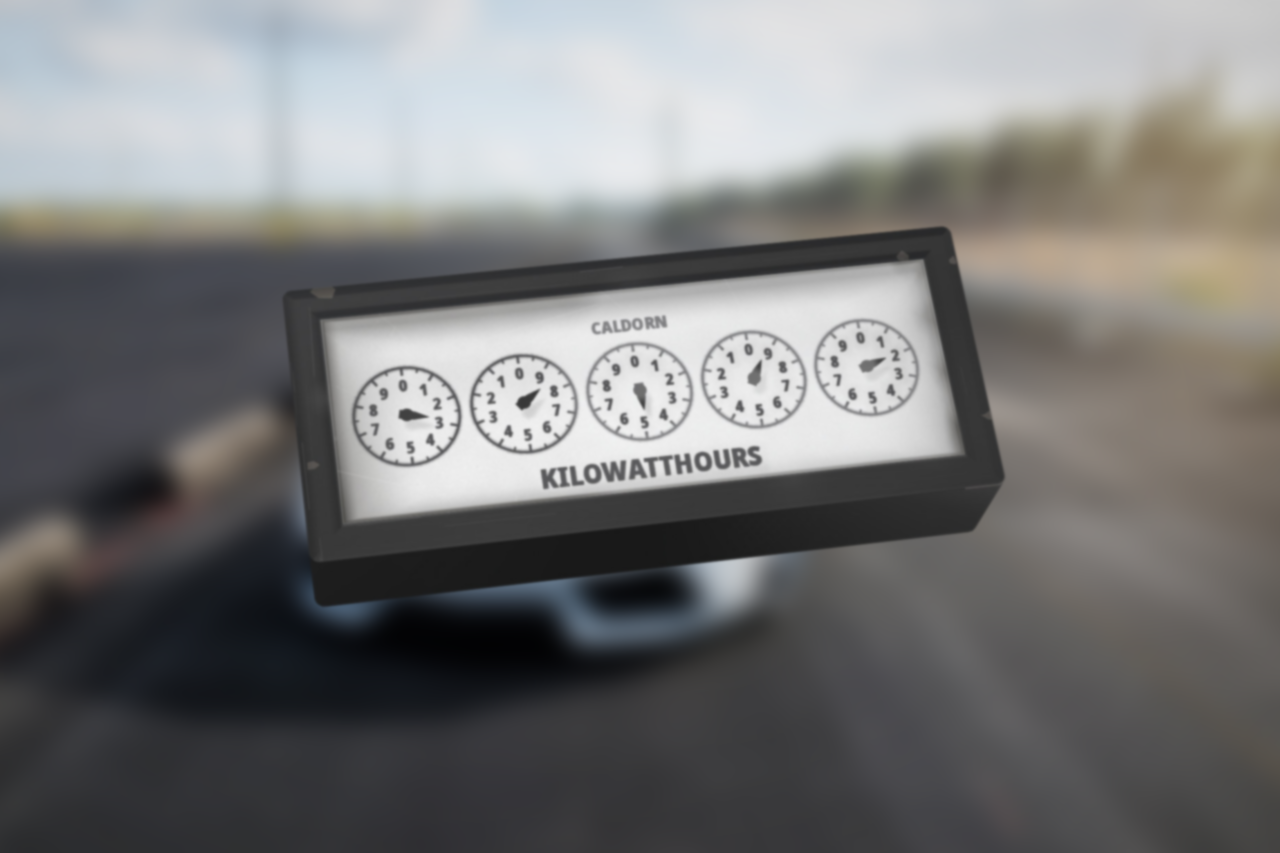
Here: 28492kWh
